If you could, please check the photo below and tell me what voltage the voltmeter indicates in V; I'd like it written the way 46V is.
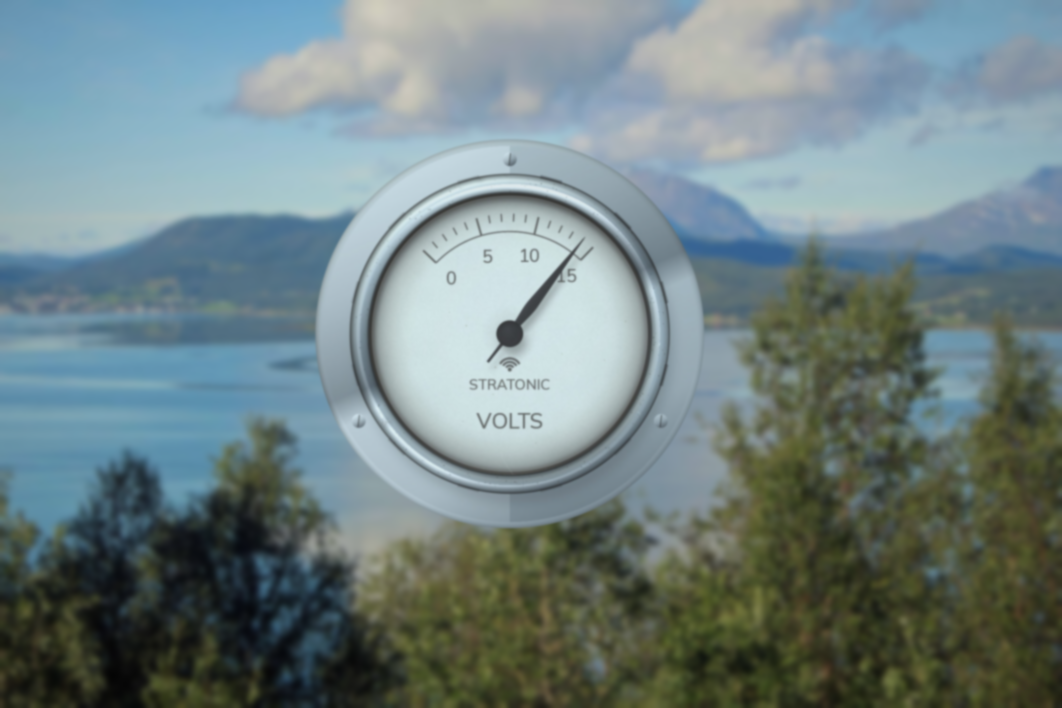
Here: 14V
